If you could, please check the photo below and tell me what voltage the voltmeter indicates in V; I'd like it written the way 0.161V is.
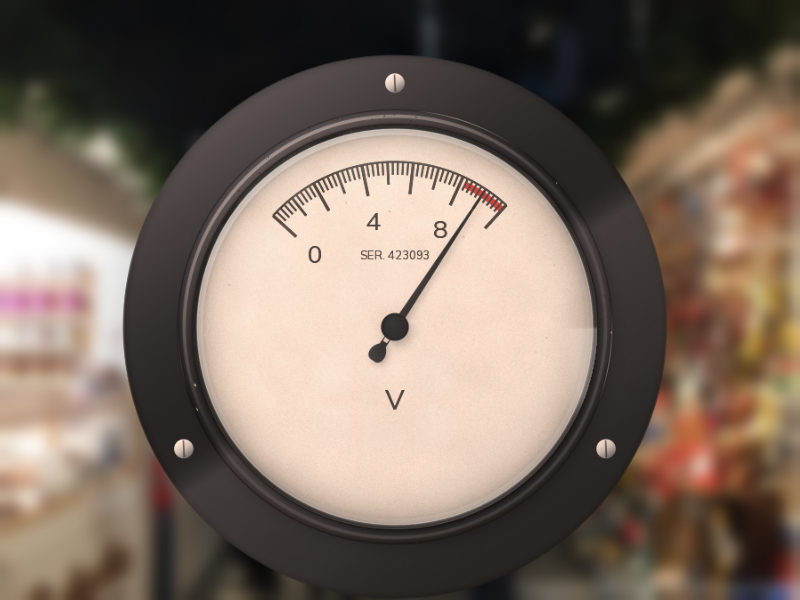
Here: 9V
